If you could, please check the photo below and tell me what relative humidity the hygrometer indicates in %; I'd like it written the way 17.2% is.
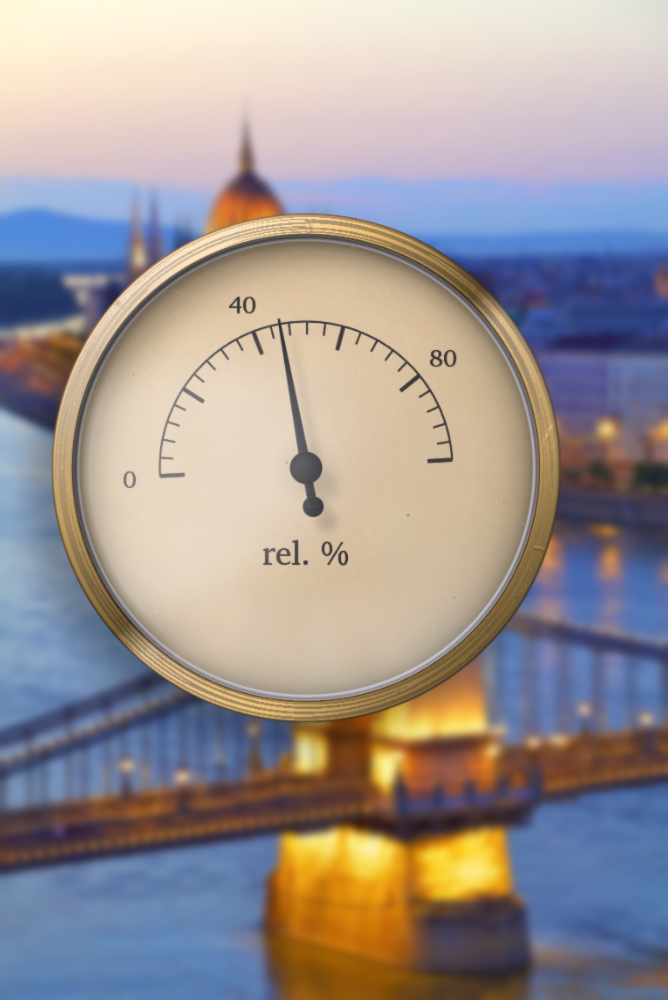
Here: 46%
